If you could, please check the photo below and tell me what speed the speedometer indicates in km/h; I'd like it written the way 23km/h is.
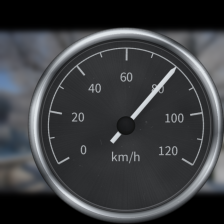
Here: 80km/h
